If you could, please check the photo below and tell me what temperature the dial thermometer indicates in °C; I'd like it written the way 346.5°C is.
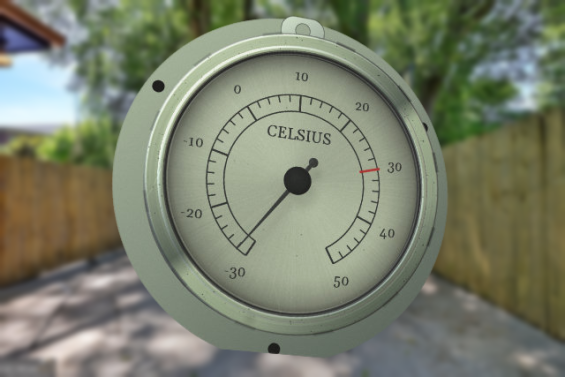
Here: -28°C
